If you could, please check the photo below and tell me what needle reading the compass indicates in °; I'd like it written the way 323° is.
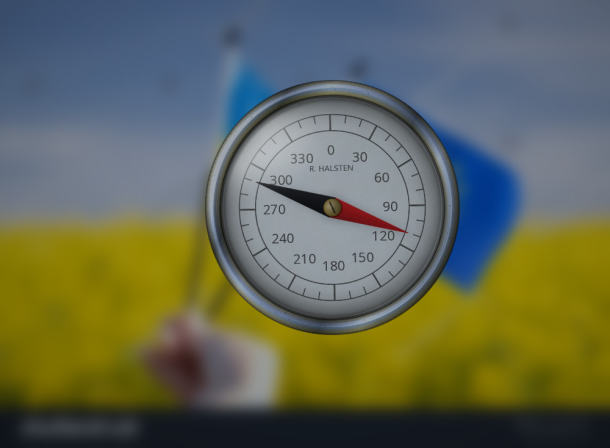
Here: 110°
